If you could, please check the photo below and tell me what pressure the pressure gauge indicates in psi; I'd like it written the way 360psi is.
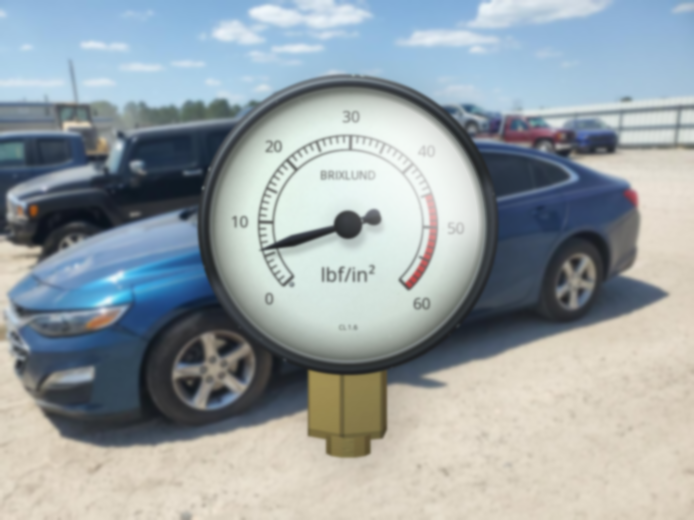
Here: 6psi
